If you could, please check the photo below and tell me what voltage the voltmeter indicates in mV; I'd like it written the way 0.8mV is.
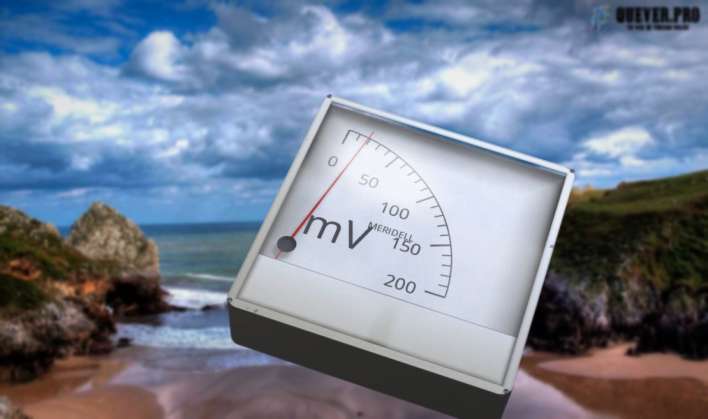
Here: 20mV
